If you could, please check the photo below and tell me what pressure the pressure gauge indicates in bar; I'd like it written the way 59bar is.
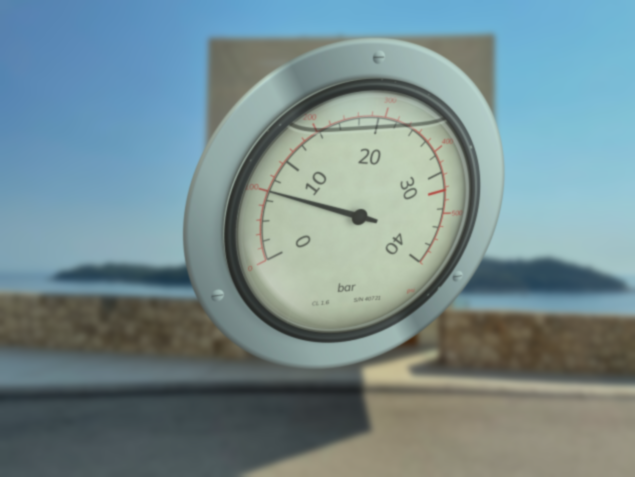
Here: 7bar
